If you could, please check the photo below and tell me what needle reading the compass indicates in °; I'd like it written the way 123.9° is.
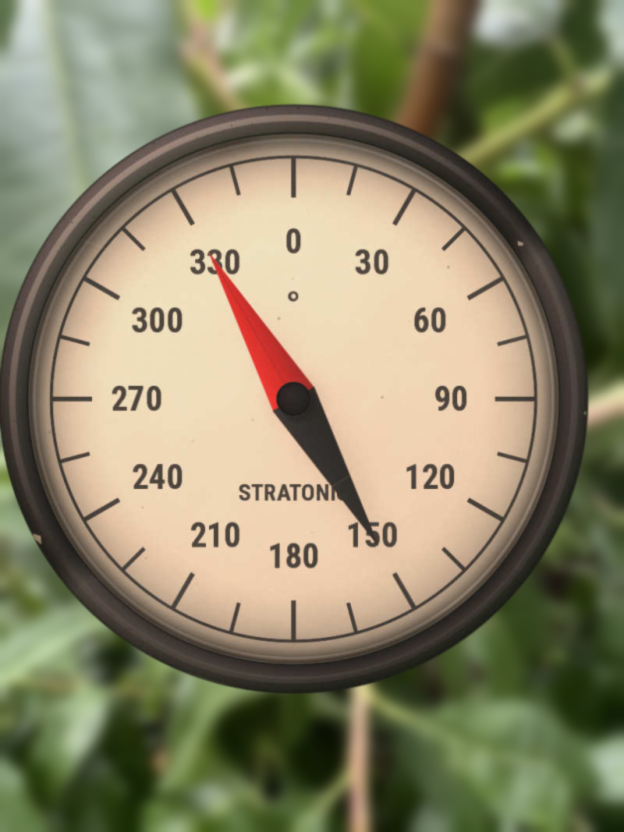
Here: 330°
